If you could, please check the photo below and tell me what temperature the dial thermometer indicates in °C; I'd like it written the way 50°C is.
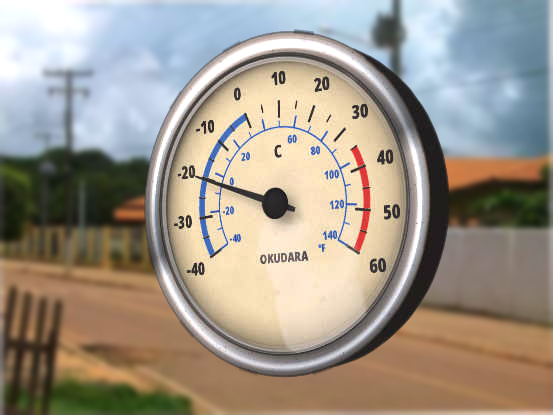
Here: -20°C
